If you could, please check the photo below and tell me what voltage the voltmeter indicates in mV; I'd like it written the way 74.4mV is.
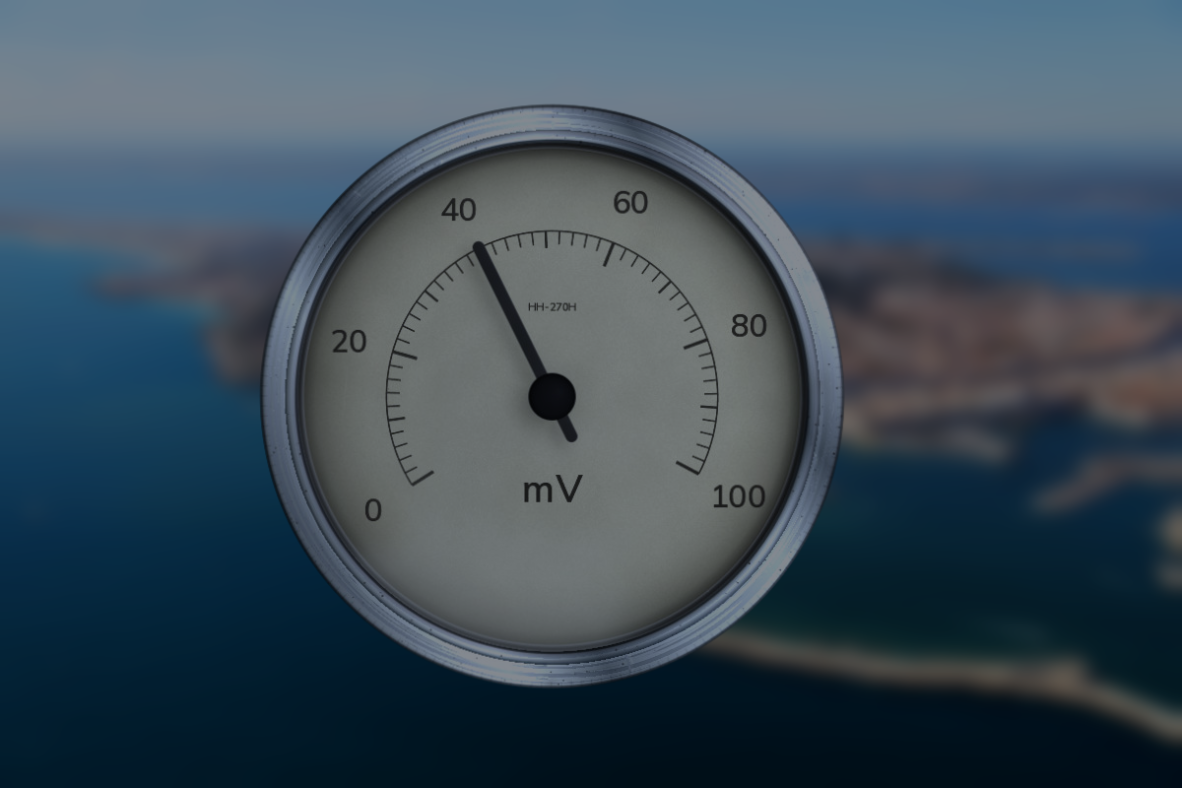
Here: 40mV
